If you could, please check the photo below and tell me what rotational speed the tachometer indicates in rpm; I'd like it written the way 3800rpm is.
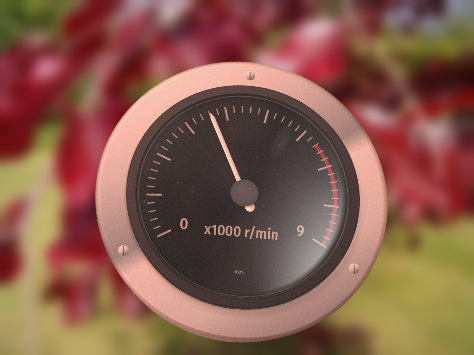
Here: 3600rpm
